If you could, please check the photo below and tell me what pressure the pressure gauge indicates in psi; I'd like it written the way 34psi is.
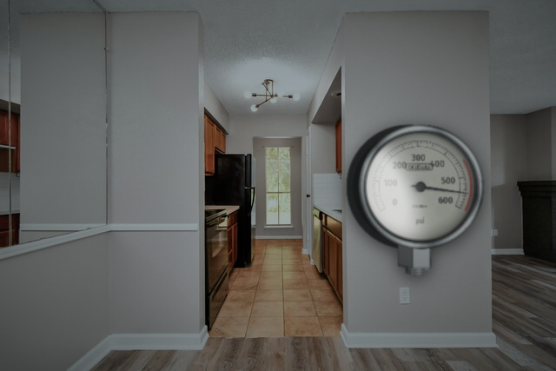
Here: 550psi
